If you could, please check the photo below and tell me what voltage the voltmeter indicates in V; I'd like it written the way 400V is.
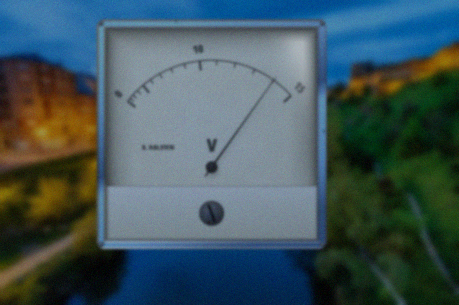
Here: 14V
